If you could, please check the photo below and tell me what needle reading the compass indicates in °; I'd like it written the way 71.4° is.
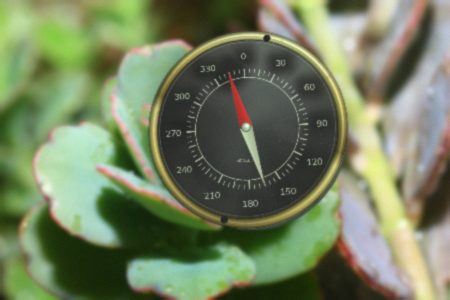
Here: 345°
